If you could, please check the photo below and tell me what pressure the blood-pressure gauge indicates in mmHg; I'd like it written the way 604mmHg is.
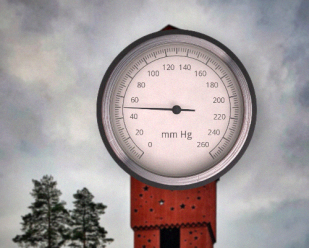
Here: 50mmHg
